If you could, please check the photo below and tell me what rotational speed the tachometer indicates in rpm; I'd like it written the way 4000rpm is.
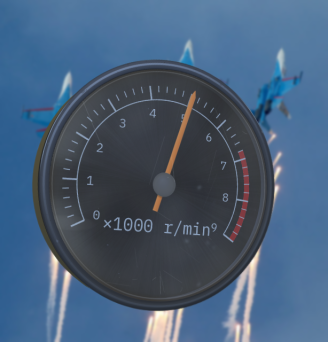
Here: 5000rpm
